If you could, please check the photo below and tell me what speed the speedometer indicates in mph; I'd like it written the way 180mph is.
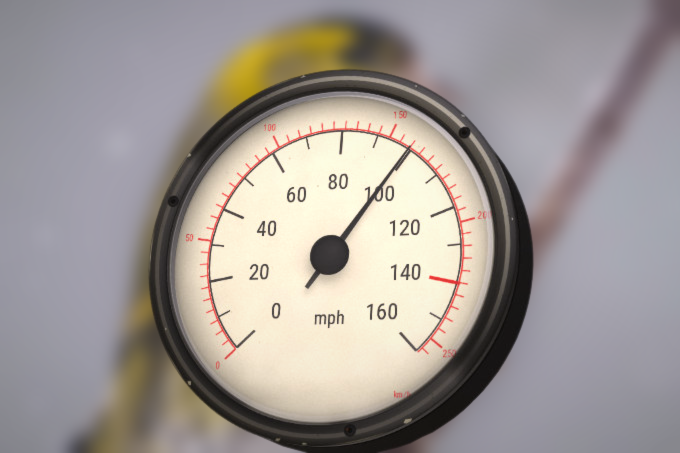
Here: 100mph
